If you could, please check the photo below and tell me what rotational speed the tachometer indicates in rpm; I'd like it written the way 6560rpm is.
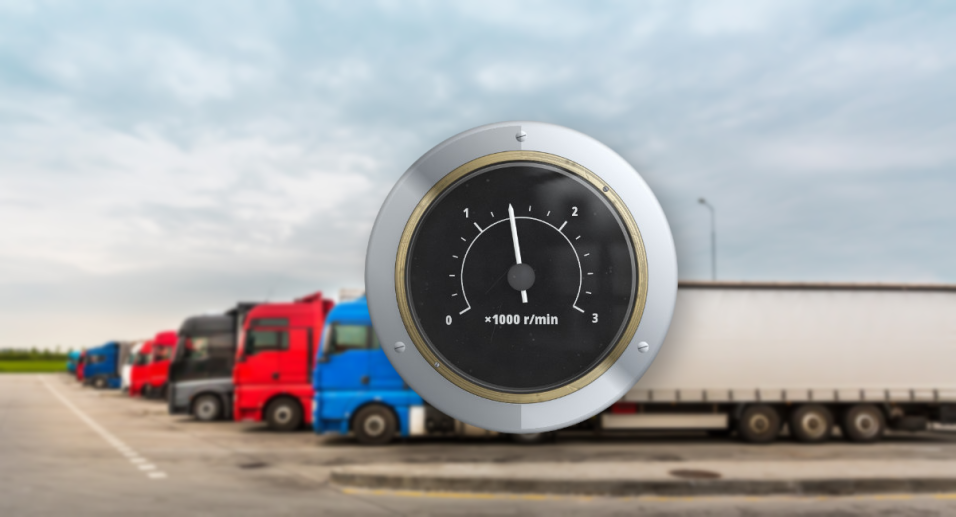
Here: 1400rpm
